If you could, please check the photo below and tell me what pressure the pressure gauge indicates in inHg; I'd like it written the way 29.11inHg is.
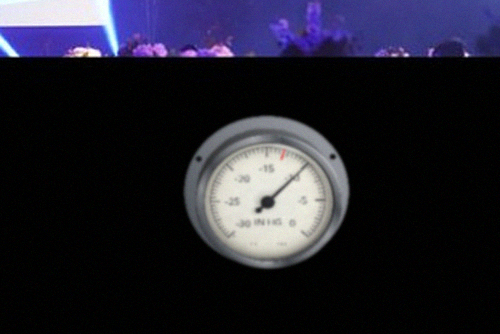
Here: -10inHg
